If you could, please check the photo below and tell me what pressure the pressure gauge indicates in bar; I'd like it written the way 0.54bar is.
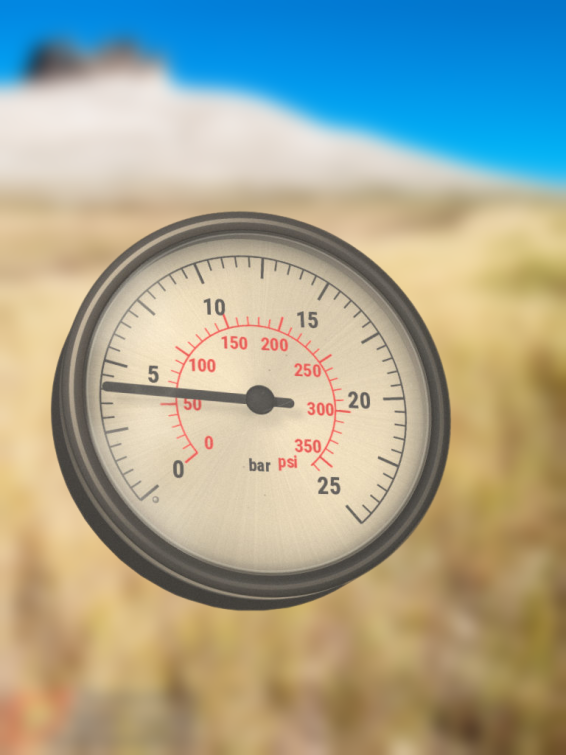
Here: 4bar
